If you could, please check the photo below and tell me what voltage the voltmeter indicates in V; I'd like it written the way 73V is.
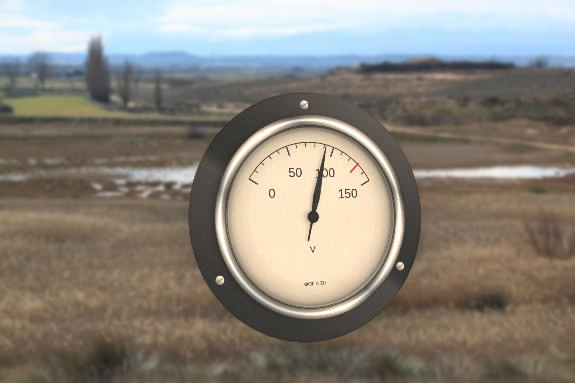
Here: 90V
